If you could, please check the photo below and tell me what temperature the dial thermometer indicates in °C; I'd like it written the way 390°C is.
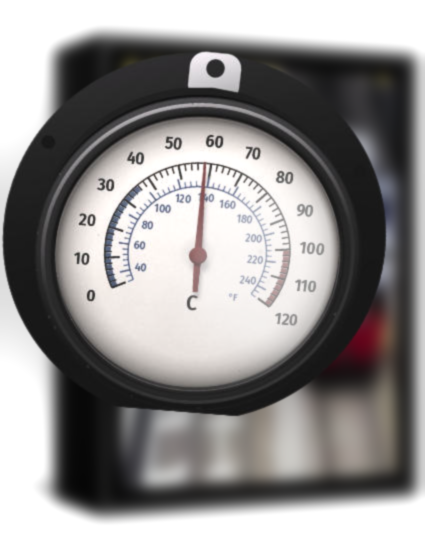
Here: 58°C
